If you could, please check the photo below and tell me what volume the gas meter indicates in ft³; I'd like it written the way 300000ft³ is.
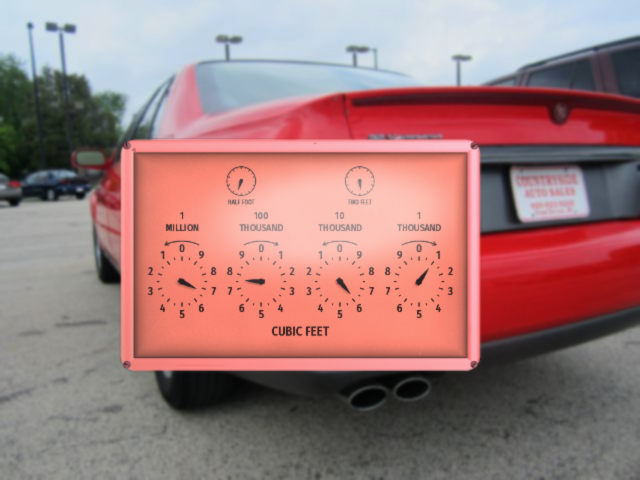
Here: 676100ft³
